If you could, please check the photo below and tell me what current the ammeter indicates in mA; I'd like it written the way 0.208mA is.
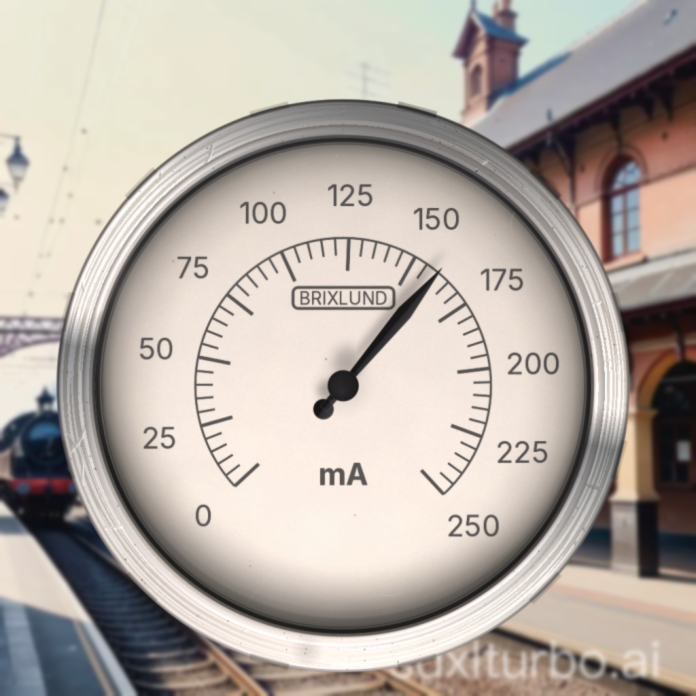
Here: 160mA
